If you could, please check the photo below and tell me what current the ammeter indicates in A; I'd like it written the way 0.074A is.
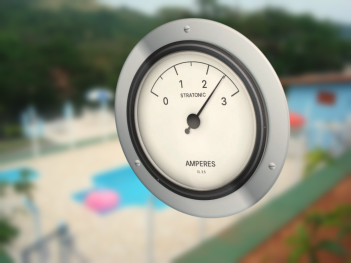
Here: 2.5A
